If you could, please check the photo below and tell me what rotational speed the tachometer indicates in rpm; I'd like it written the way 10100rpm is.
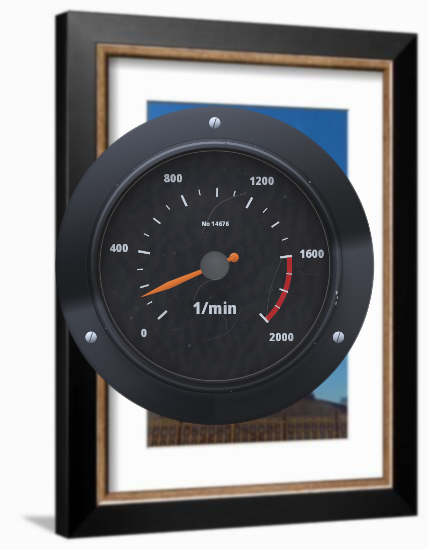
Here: 150rpm
